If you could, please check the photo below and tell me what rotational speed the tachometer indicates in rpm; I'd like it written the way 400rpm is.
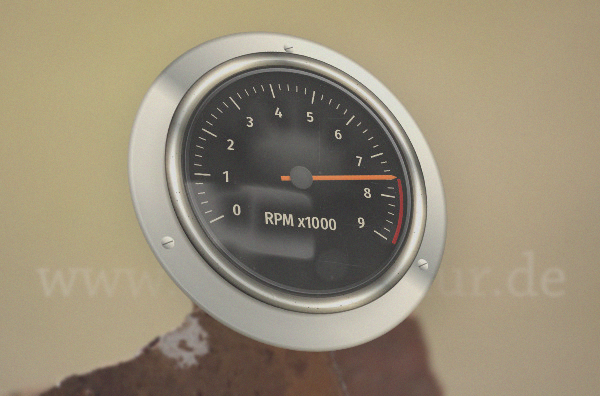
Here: 7600rpm
